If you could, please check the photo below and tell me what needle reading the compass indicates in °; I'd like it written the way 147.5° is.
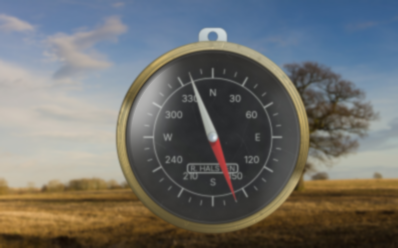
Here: 160°
